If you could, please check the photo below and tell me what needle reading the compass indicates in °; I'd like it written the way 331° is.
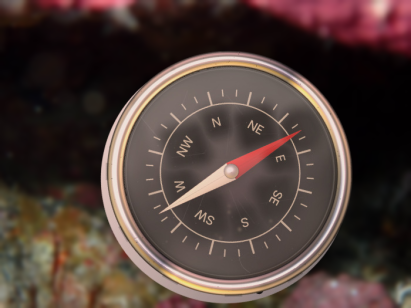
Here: 75°
